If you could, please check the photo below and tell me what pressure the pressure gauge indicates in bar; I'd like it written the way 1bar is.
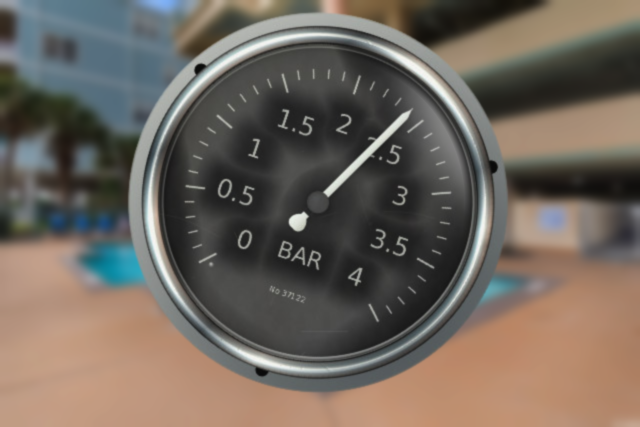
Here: 2.4bar
